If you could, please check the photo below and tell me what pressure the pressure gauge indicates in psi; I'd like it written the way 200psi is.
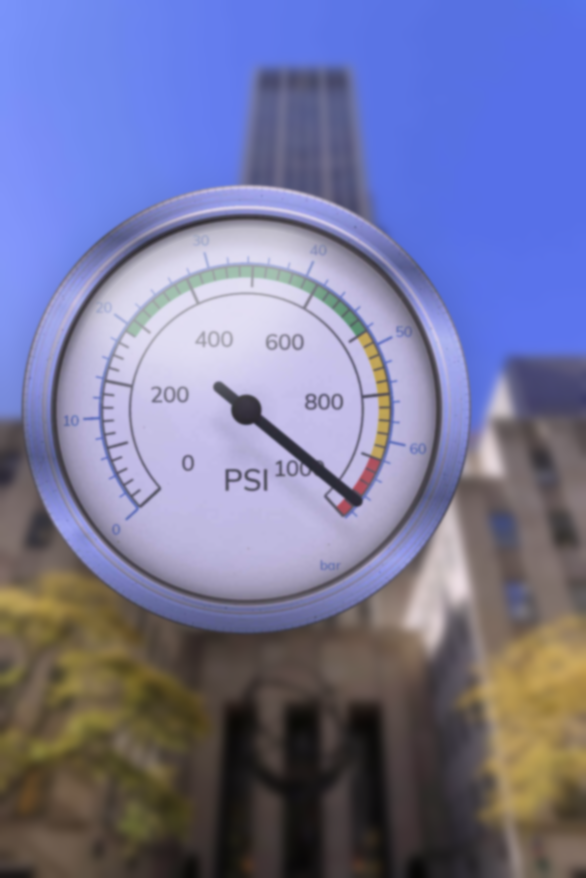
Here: 970psi
